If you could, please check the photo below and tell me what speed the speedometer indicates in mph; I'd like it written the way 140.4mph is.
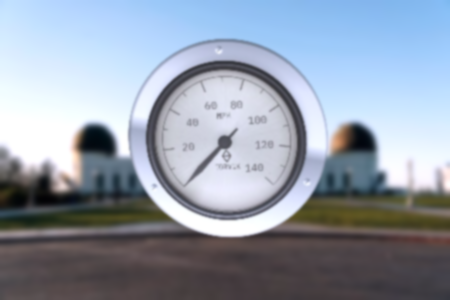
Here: 0mph
